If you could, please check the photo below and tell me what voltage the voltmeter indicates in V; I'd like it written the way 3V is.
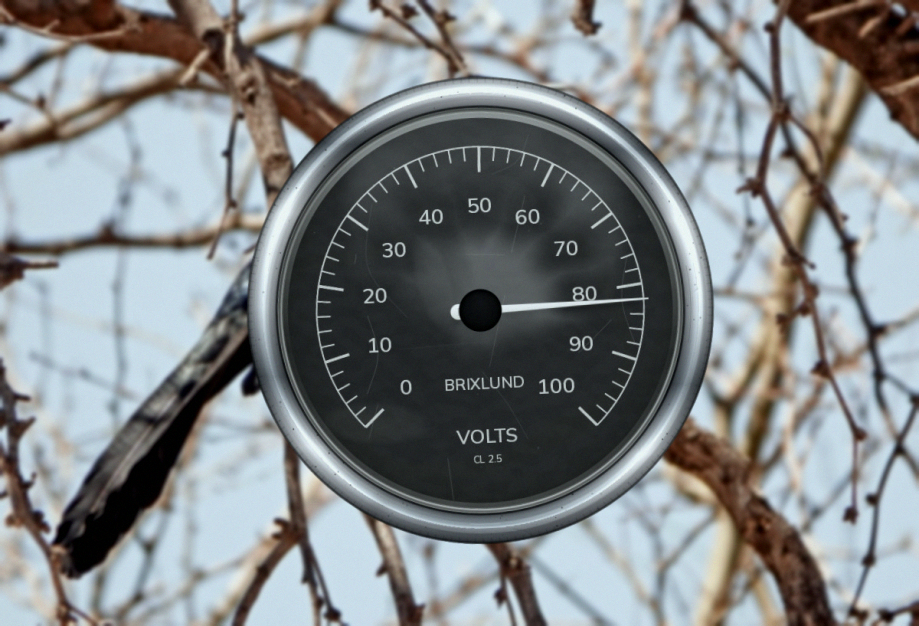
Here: 82V
